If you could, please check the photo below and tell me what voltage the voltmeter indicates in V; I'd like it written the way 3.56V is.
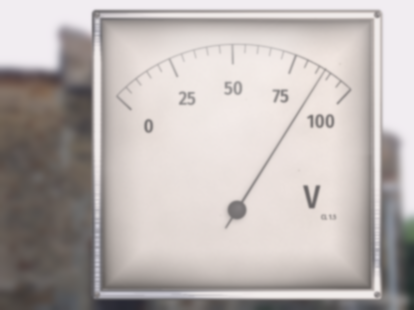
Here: 87.5V
